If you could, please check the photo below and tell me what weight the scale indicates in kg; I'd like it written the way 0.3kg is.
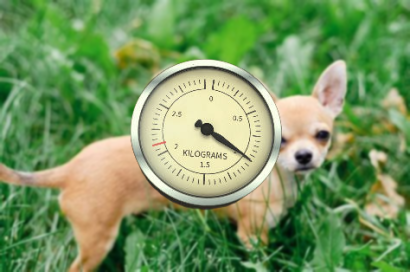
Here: 1kg
